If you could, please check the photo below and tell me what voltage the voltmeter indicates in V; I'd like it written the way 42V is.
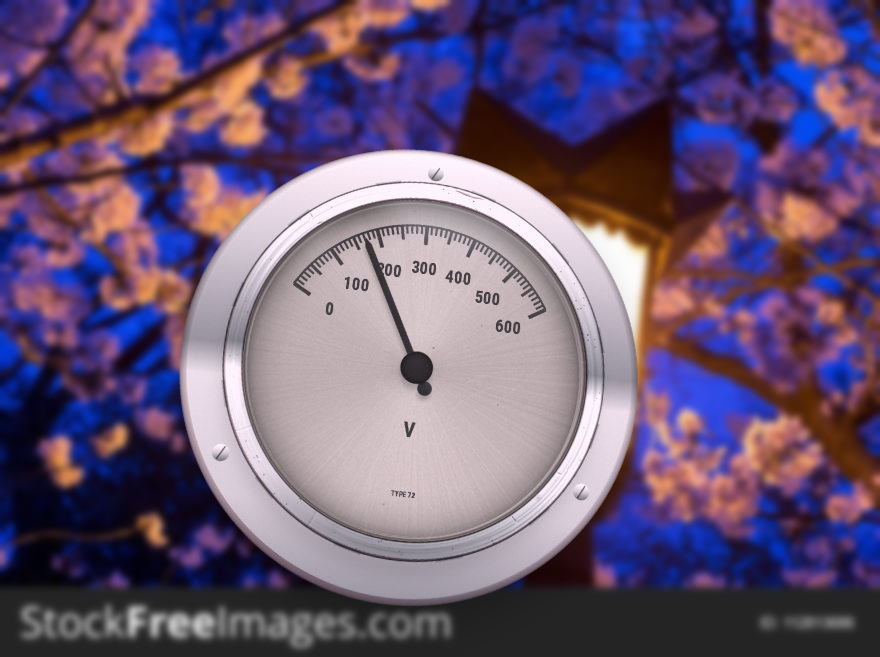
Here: 170V
